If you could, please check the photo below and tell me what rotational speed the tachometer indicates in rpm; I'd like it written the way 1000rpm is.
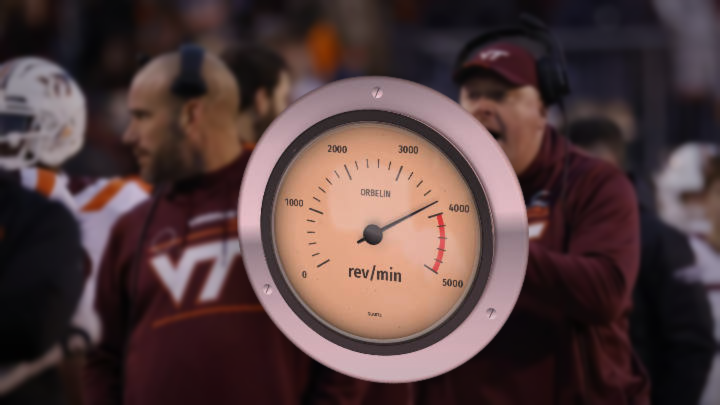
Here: 3800rpm
